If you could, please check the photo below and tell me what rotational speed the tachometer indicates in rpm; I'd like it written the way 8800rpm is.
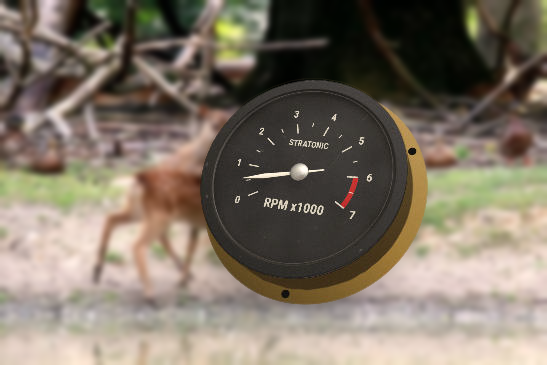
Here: 500rpm
